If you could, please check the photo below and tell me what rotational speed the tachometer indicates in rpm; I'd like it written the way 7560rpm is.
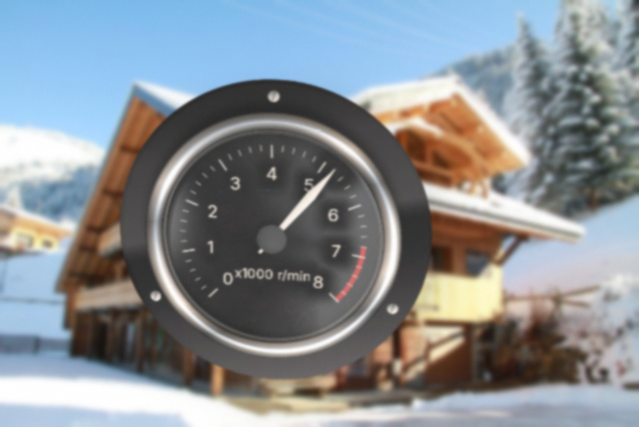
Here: 5200rpm
